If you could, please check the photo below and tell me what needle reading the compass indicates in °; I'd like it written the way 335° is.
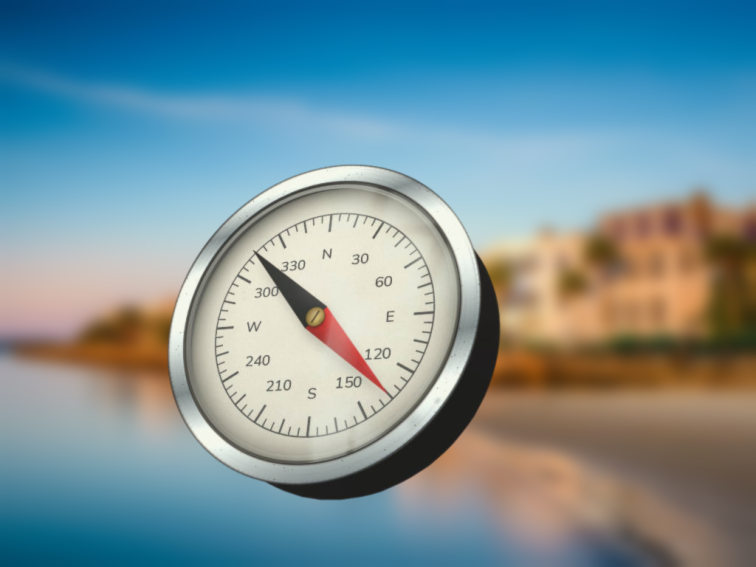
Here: 135°
